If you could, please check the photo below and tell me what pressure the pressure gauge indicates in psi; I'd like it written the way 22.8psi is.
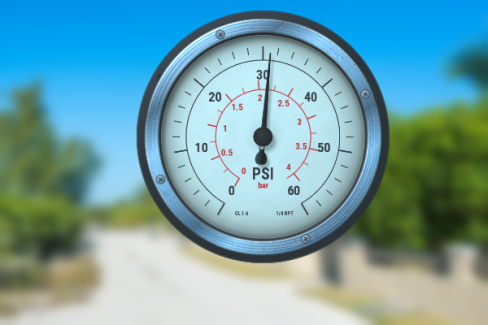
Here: 31psi
